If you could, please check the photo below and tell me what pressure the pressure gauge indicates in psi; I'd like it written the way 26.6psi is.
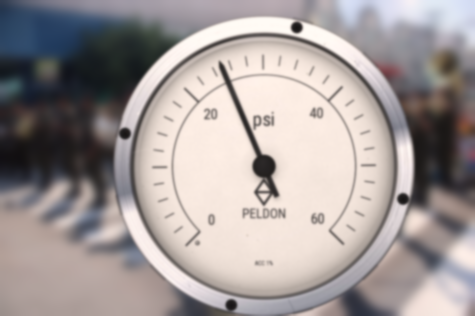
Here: 25psi
